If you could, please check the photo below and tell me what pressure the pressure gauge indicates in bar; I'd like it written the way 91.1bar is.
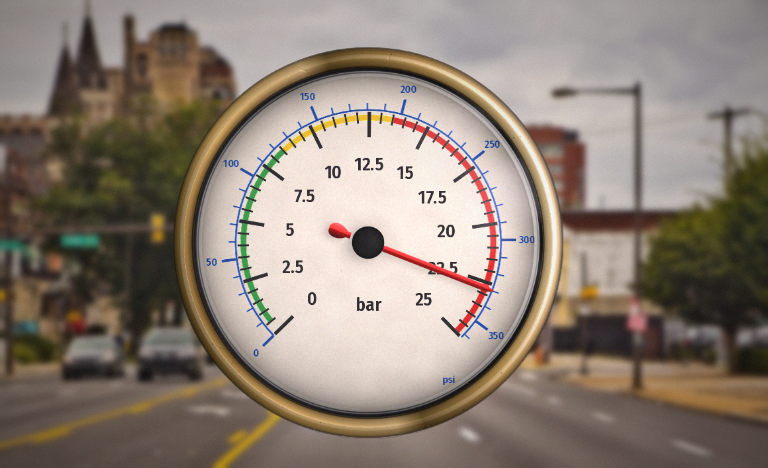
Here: 22.75bar
